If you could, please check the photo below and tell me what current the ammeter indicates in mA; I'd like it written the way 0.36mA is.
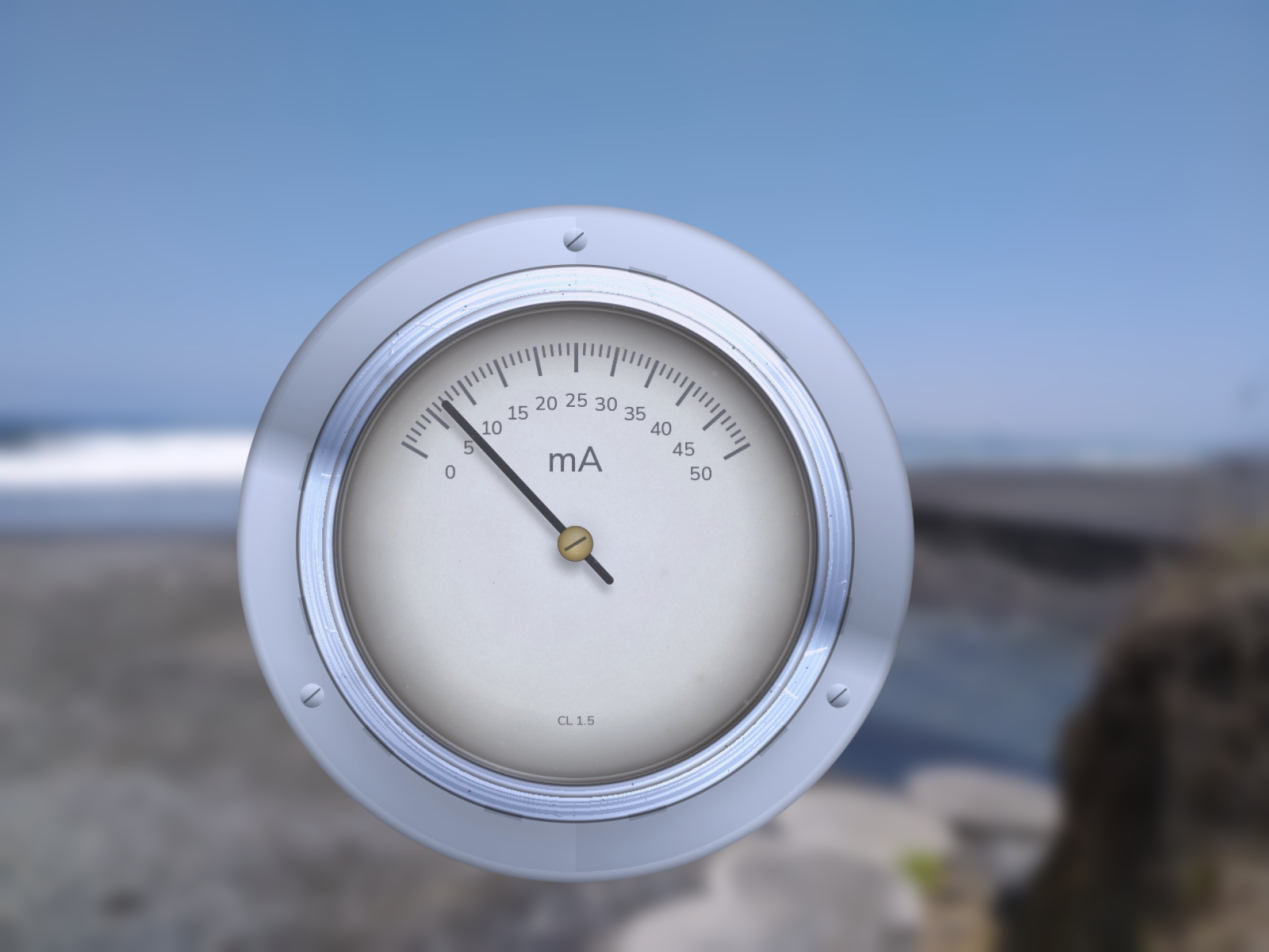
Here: 7mA
